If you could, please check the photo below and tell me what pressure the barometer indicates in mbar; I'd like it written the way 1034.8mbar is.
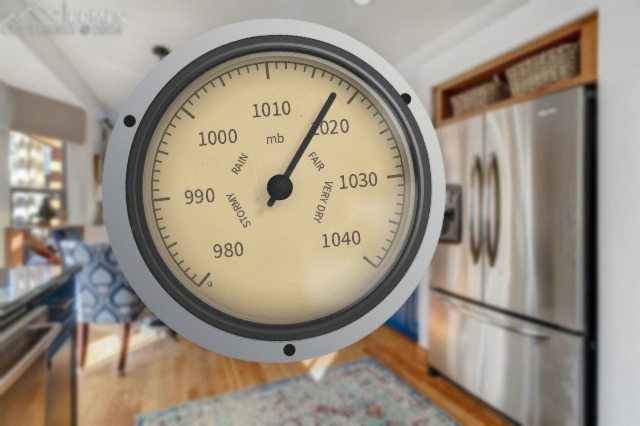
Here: 1018mbar
